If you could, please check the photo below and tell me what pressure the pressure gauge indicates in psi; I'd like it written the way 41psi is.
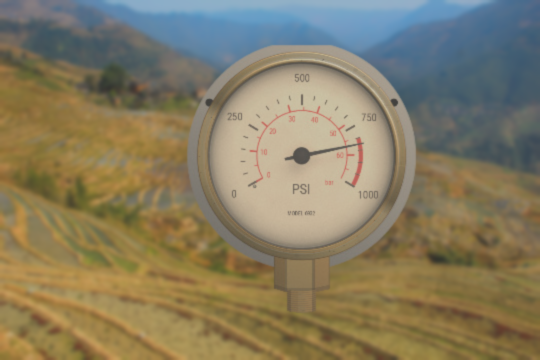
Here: 825psi
